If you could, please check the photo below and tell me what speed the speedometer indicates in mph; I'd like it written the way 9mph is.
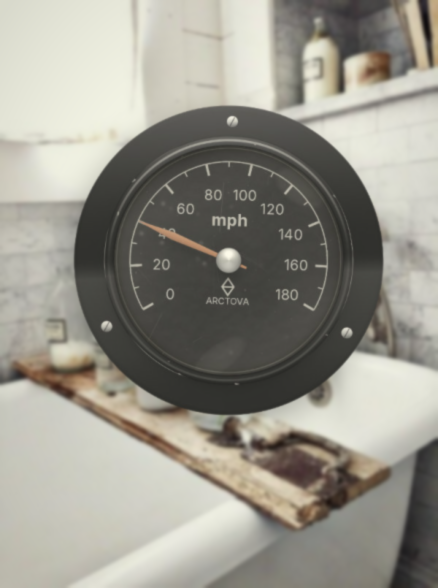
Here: 40mph
